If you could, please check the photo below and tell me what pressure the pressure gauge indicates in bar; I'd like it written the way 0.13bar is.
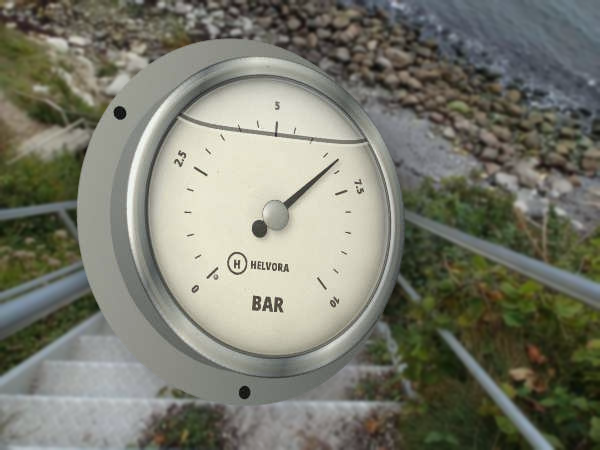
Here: 6.75bar
